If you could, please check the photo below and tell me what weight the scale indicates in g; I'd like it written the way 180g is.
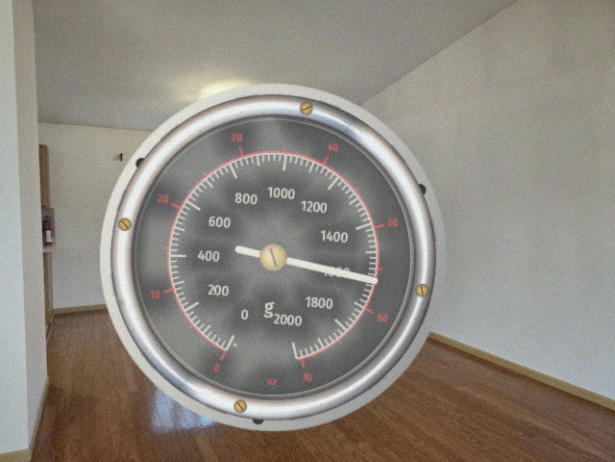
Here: 1600g
